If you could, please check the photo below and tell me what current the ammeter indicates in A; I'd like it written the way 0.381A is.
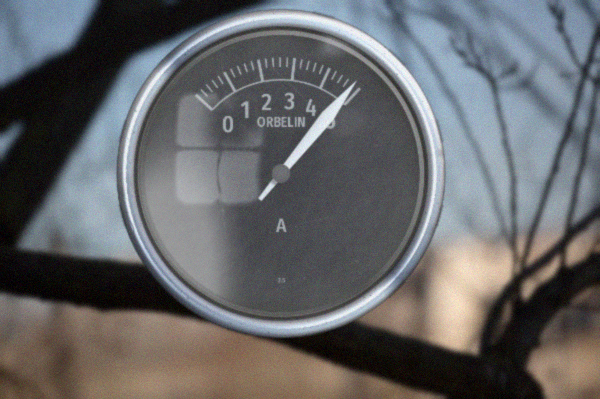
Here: 4.8A
